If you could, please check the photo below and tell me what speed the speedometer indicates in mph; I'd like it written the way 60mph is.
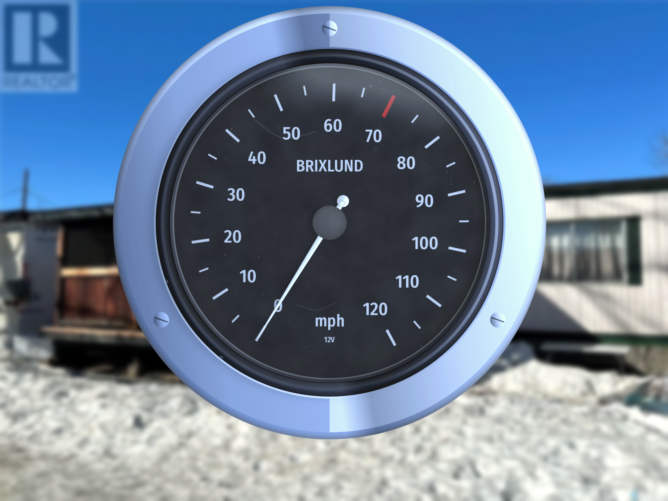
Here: 0mph
